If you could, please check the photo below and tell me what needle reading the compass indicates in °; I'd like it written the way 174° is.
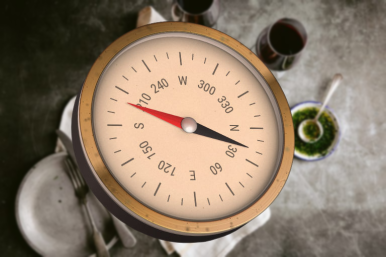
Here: 200°
